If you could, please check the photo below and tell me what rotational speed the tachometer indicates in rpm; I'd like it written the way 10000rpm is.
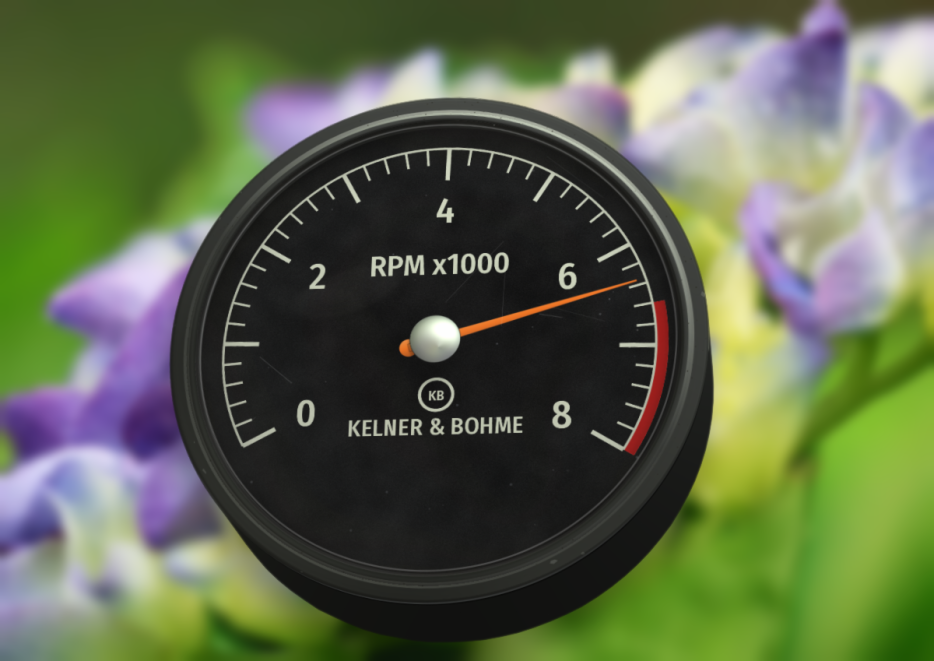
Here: 6400rpm
